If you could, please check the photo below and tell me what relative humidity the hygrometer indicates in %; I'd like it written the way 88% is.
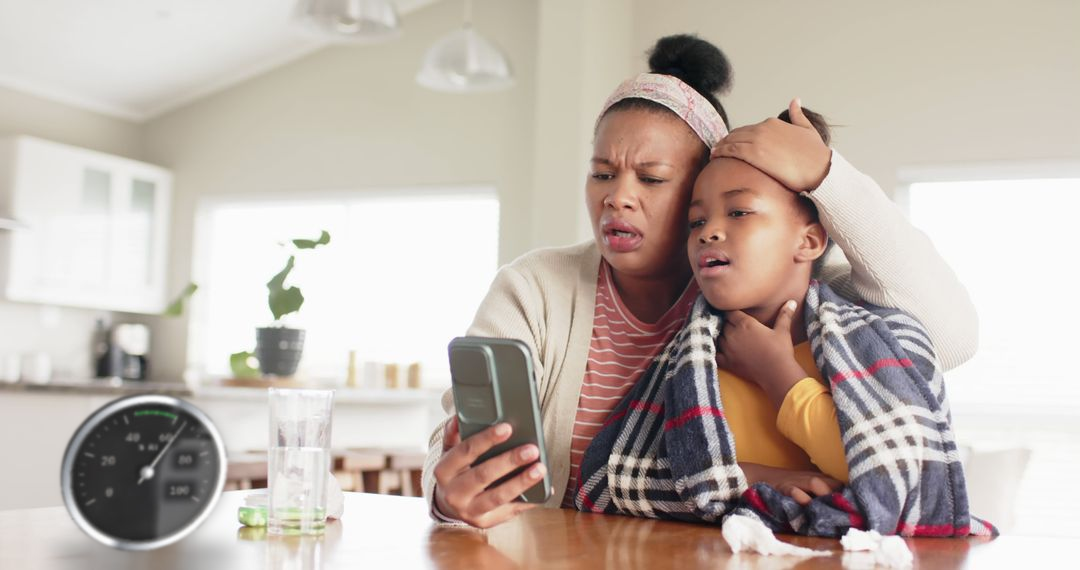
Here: 64%
